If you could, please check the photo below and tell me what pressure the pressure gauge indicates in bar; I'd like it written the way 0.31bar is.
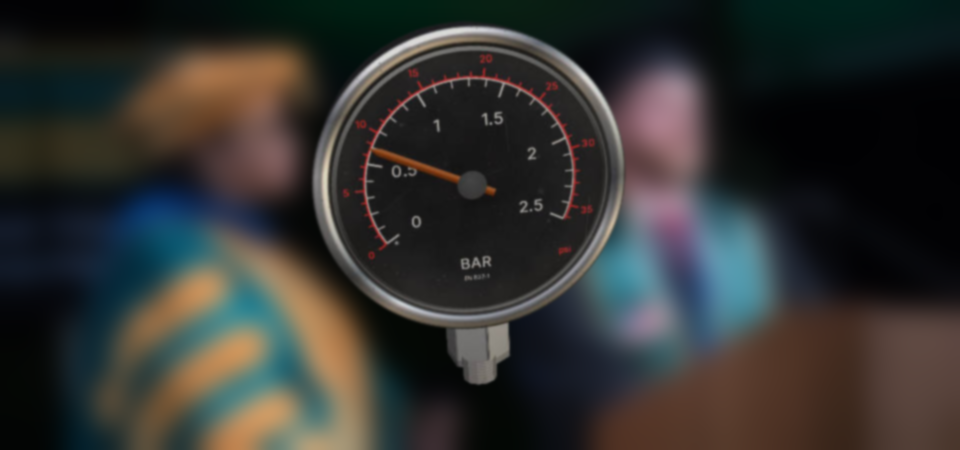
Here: 0.6bar
